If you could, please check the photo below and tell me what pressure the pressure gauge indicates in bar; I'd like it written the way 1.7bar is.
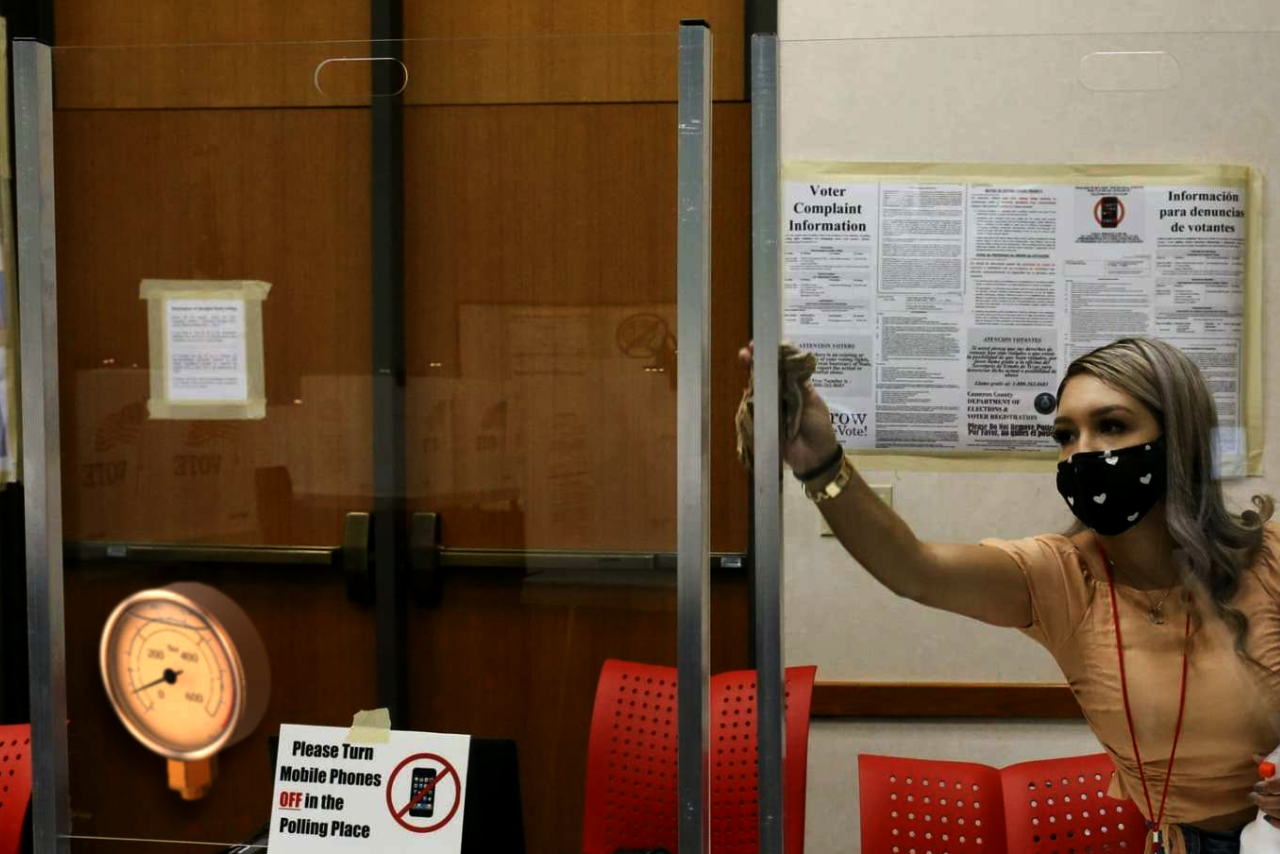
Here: 50bar
